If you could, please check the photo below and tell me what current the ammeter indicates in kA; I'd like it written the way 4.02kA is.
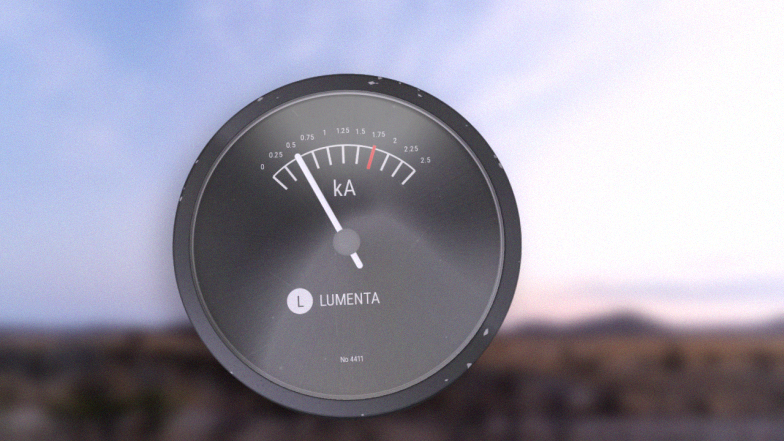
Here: 0.5kA
